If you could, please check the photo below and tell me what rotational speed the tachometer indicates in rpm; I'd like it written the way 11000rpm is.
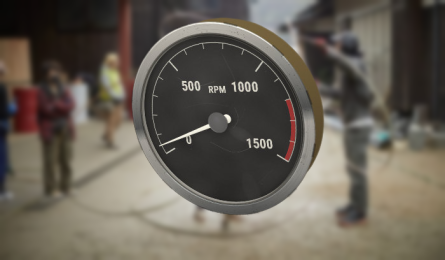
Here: 50rpm
